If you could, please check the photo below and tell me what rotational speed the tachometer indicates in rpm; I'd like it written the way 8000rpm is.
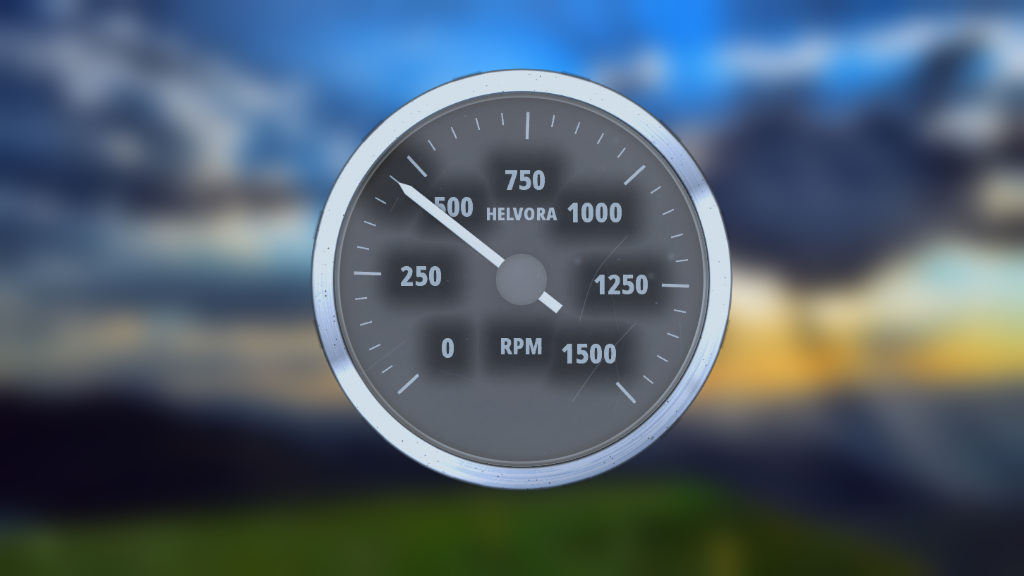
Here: 450rpm
